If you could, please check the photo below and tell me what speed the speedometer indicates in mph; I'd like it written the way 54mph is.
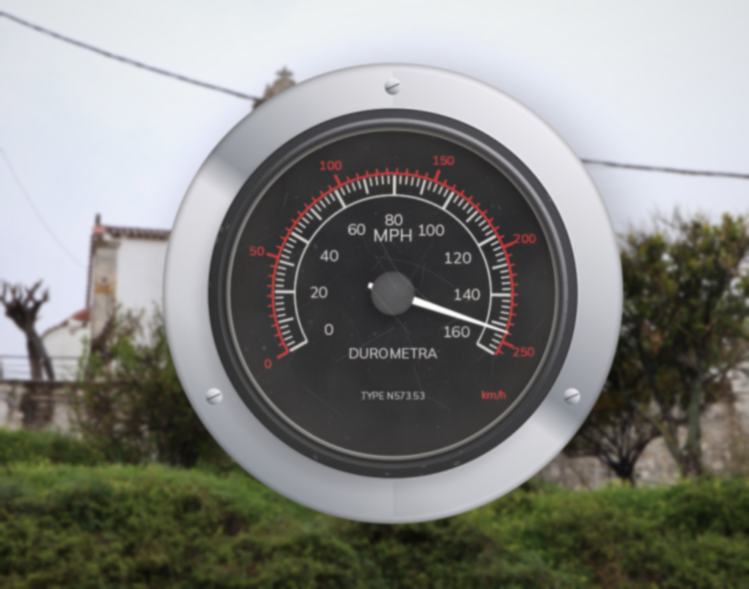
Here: 152mph
